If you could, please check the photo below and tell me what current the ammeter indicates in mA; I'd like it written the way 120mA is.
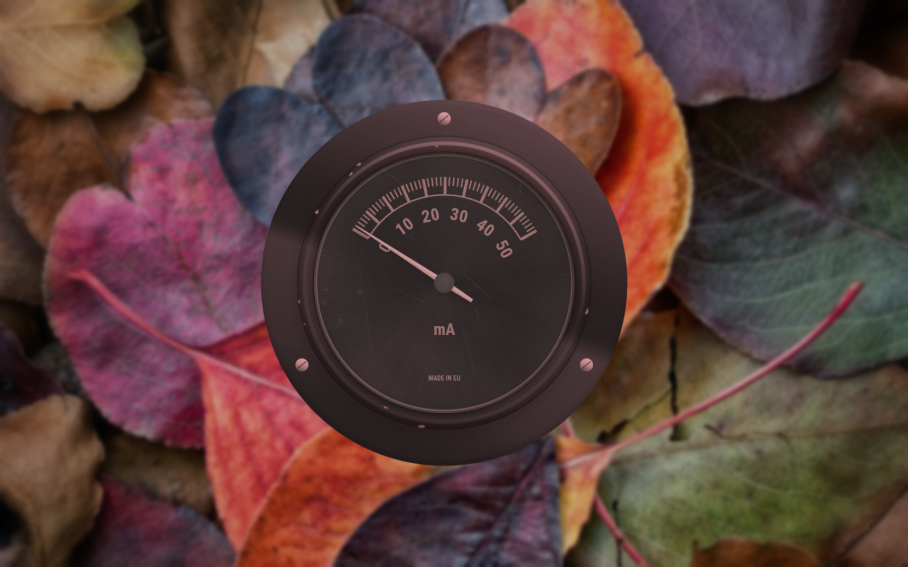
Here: 1mA
